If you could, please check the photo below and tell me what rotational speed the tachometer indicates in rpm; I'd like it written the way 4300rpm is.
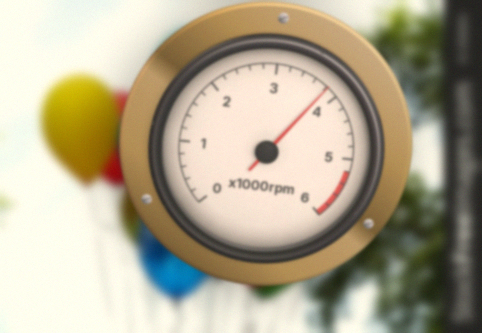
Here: 3800rpm
